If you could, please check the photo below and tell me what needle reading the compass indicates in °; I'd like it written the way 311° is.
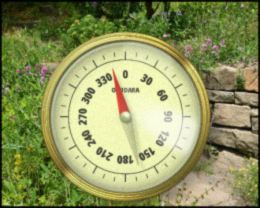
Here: 345°
